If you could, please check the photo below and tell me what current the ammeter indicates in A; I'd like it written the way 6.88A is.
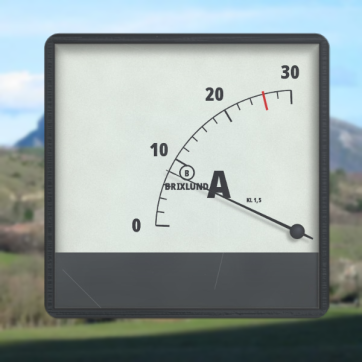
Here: 8A
